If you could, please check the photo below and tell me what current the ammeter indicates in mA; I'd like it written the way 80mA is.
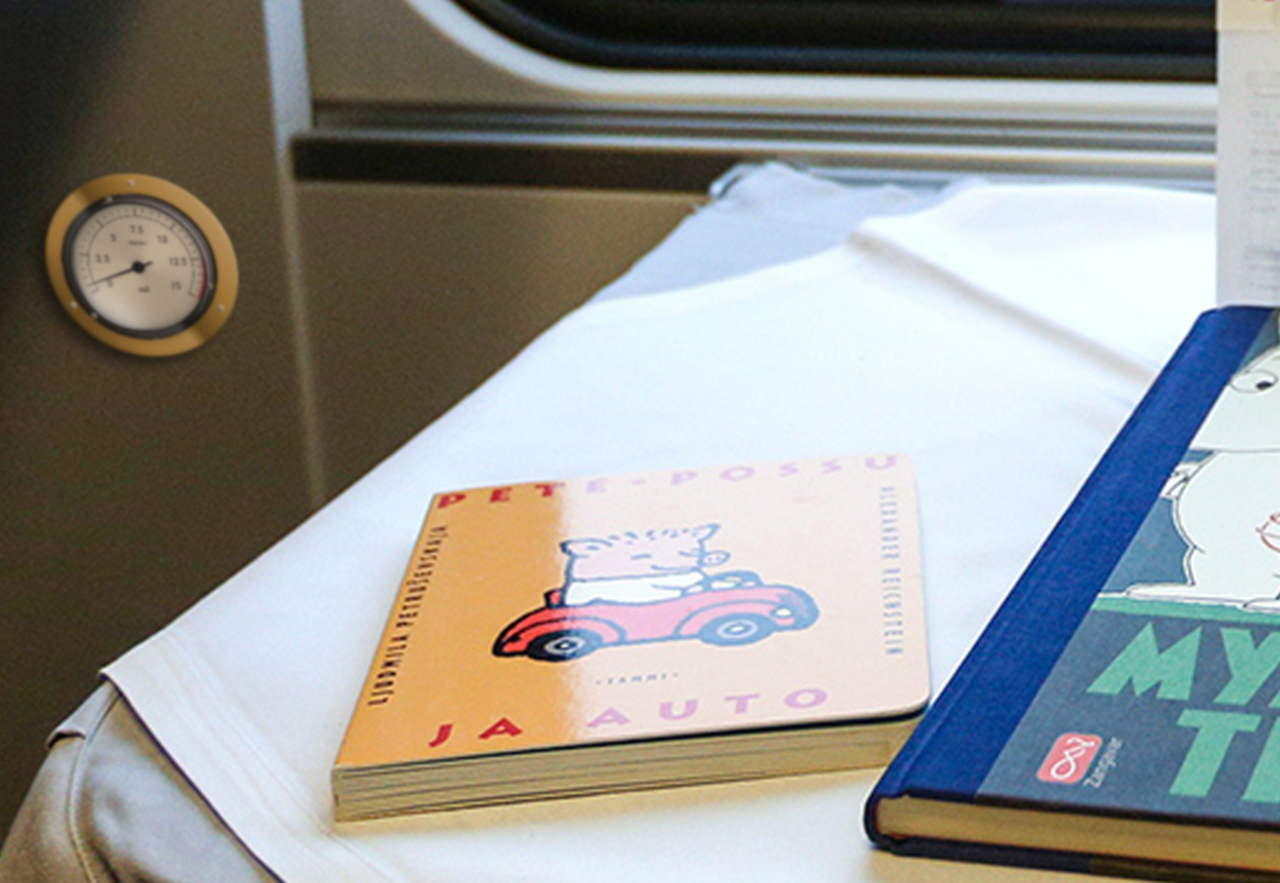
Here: 0.5mA
